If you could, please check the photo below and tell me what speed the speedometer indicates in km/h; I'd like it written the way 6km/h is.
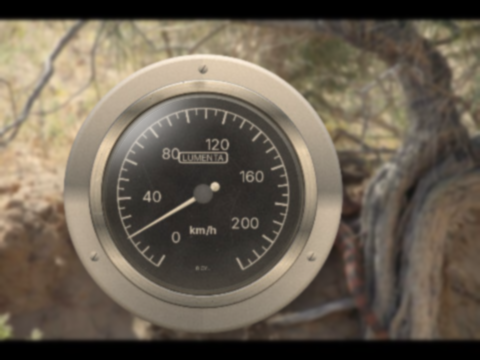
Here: 20km/h
